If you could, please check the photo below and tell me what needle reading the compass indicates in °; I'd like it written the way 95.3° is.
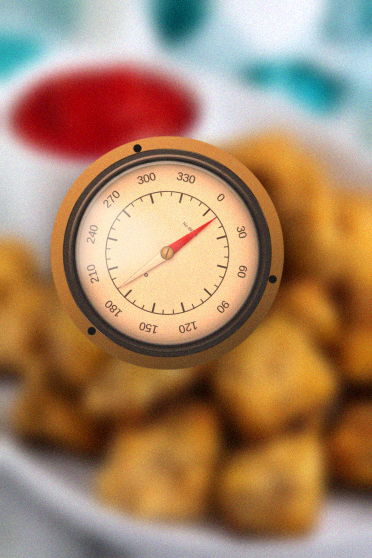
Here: 10°
